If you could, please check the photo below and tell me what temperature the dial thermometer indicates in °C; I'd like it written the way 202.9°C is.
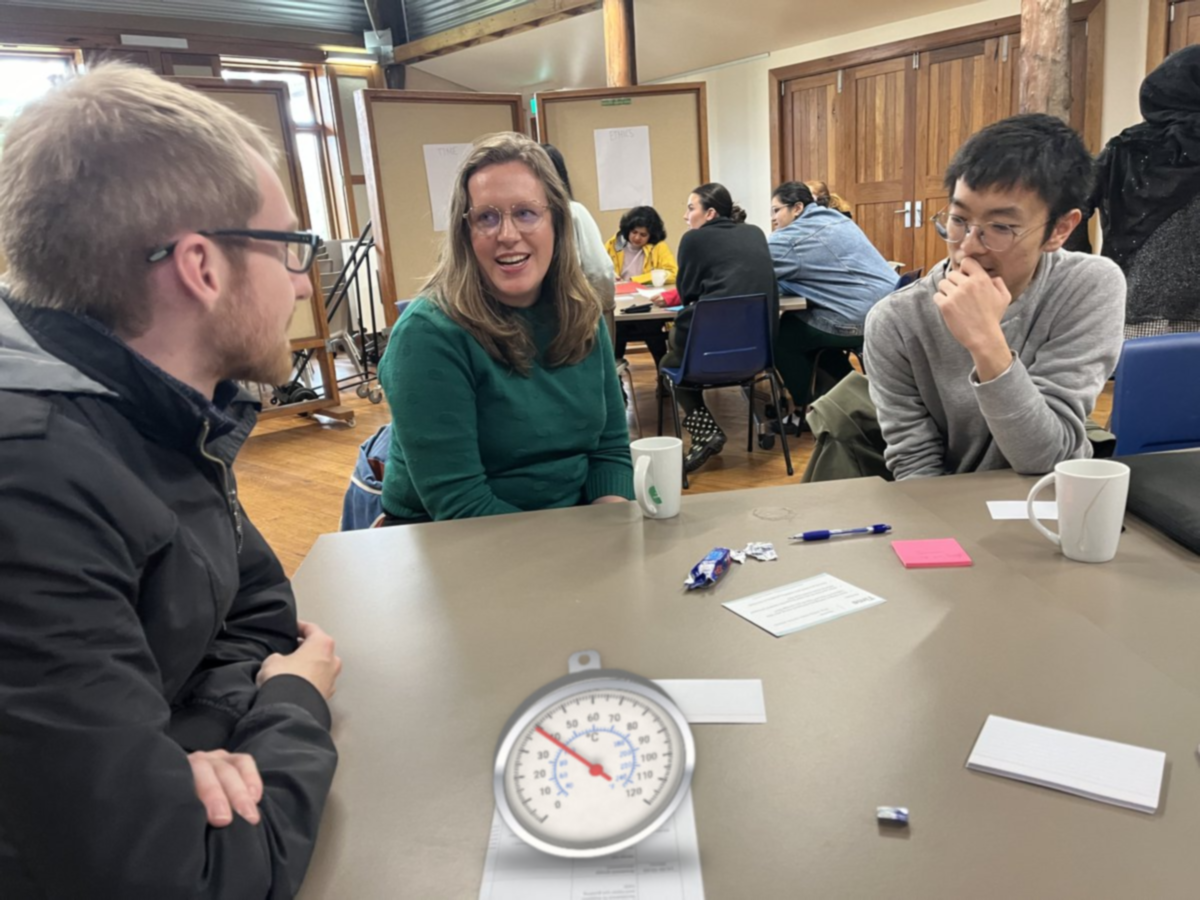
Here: 40°C
